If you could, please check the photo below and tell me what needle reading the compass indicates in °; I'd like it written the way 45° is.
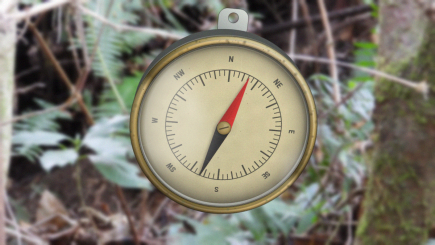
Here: 20°
